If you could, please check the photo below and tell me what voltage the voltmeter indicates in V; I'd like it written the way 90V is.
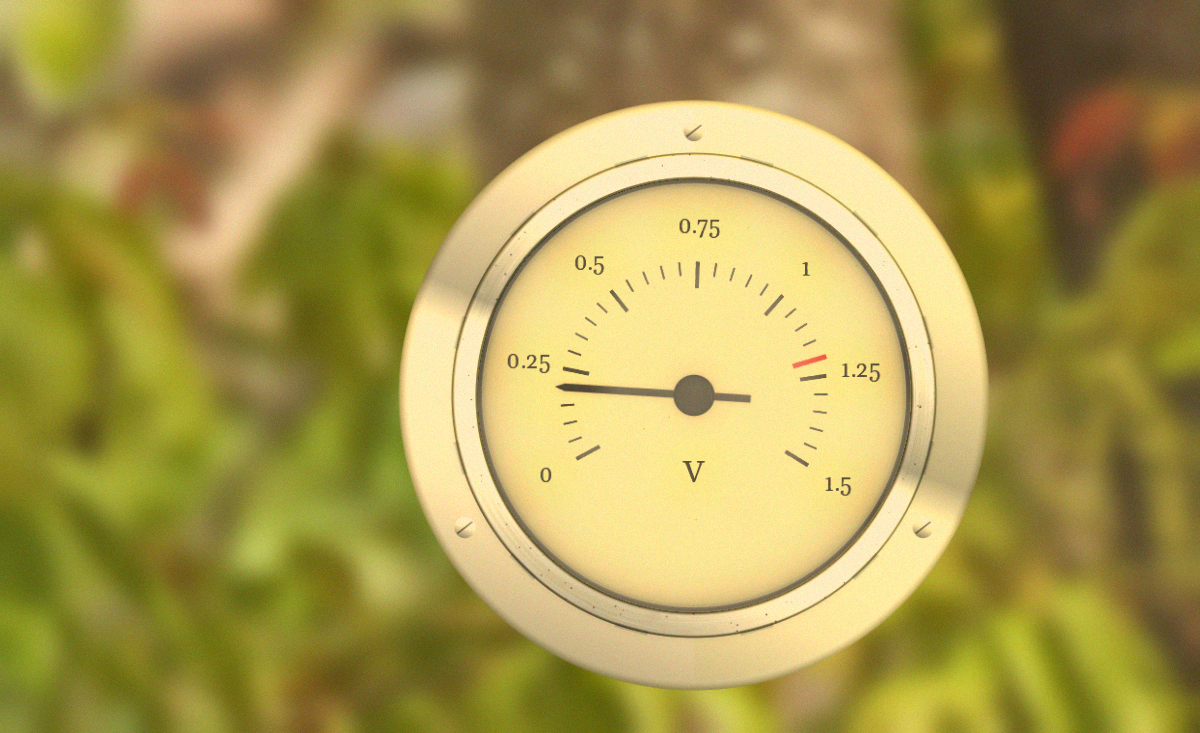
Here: 0.2V
